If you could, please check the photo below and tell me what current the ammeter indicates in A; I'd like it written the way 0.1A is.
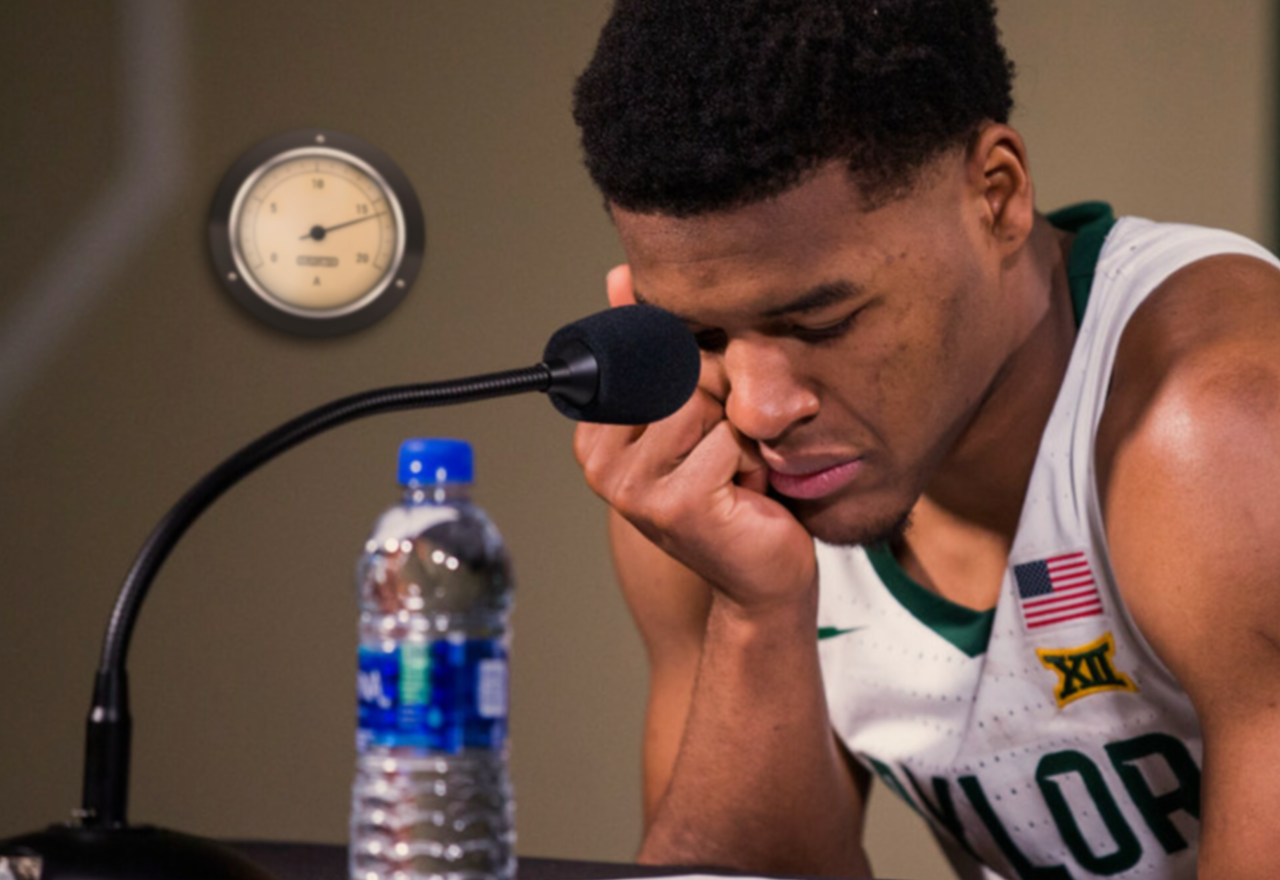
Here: 16A
